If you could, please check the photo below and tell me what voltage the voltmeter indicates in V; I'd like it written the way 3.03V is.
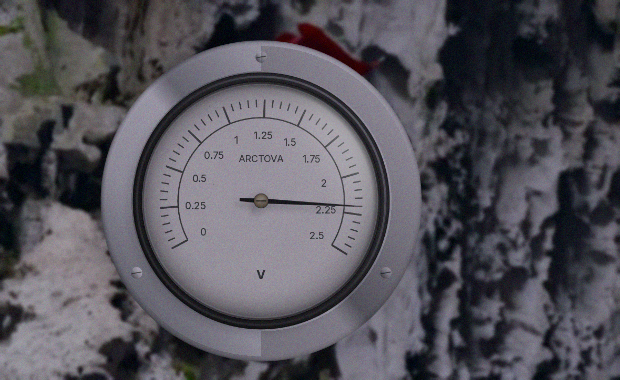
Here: 2.2V
